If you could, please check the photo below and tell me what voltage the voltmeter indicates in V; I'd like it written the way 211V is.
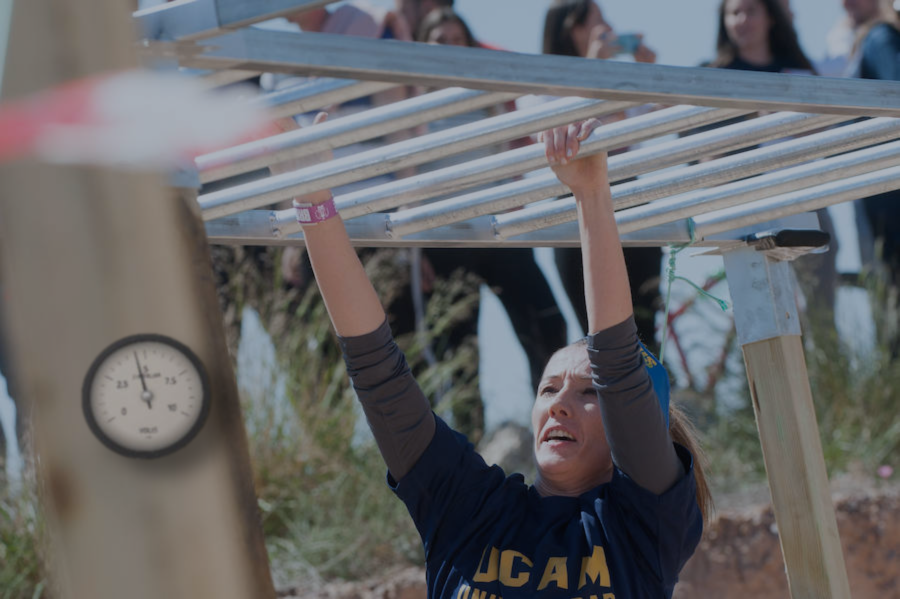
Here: 4.5V
